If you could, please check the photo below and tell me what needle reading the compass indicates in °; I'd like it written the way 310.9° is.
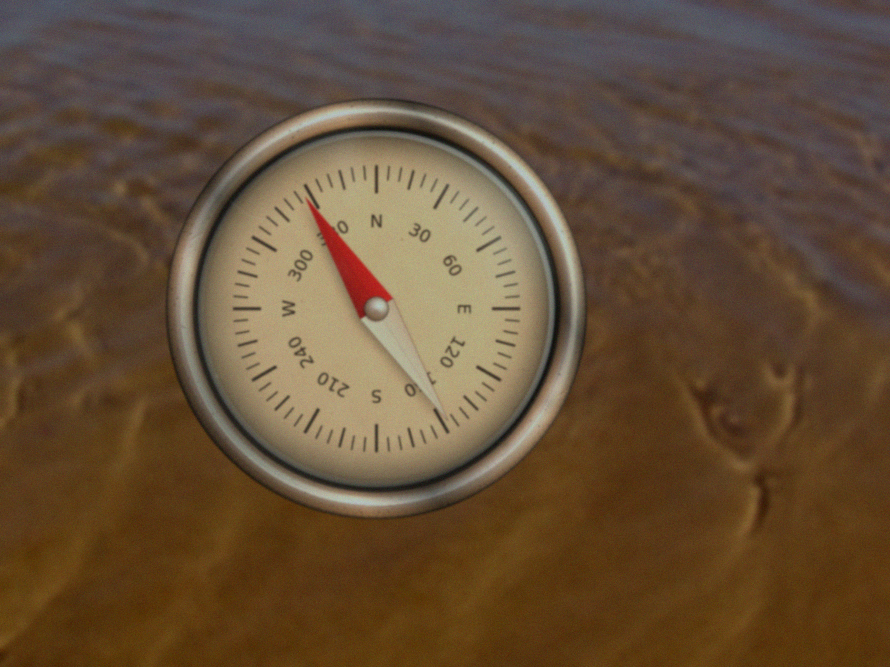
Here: 327.5°
